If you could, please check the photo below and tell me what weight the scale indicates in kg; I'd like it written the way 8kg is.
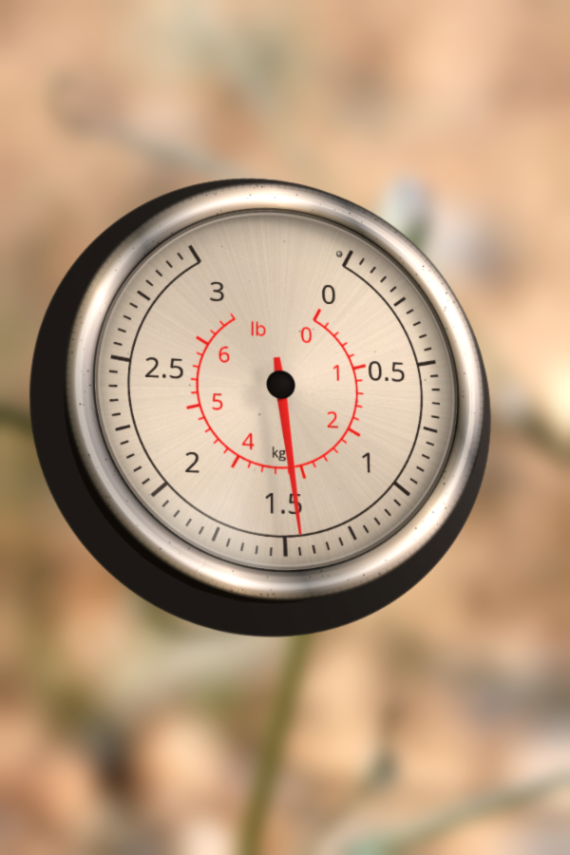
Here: 1.45kg
